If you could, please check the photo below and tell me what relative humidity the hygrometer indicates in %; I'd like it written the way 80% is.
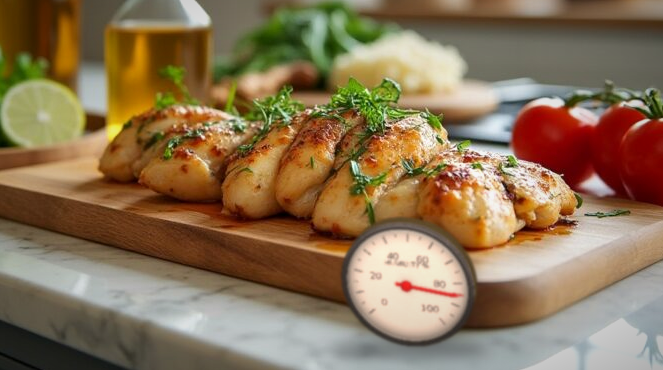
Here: 85%
